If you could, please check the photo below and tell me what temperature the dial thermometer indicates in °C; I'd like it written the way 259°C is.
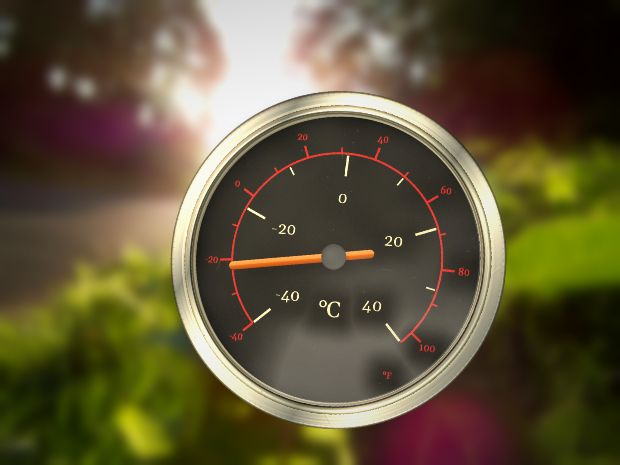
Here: -30°C
